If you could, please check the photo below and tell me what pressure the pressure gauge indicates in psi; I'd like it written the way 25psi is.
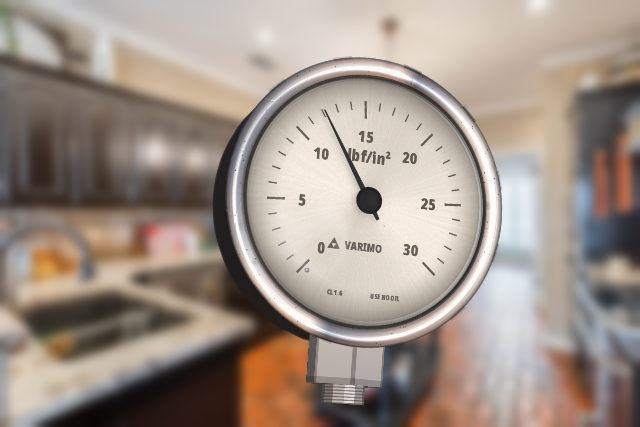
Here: 12psi
